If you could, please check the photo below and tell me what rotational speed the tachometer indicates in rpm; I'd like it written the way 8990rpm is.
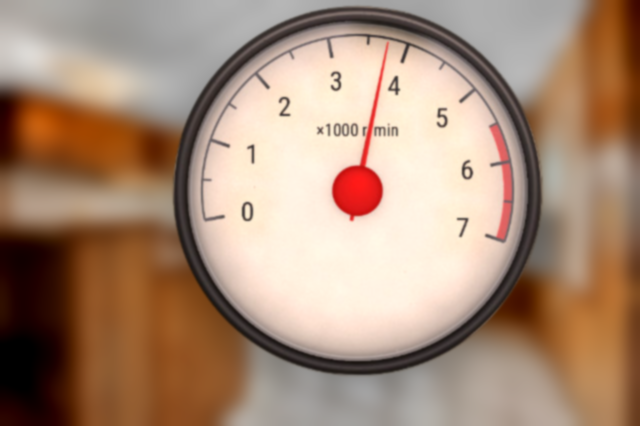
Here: 3750rpm
